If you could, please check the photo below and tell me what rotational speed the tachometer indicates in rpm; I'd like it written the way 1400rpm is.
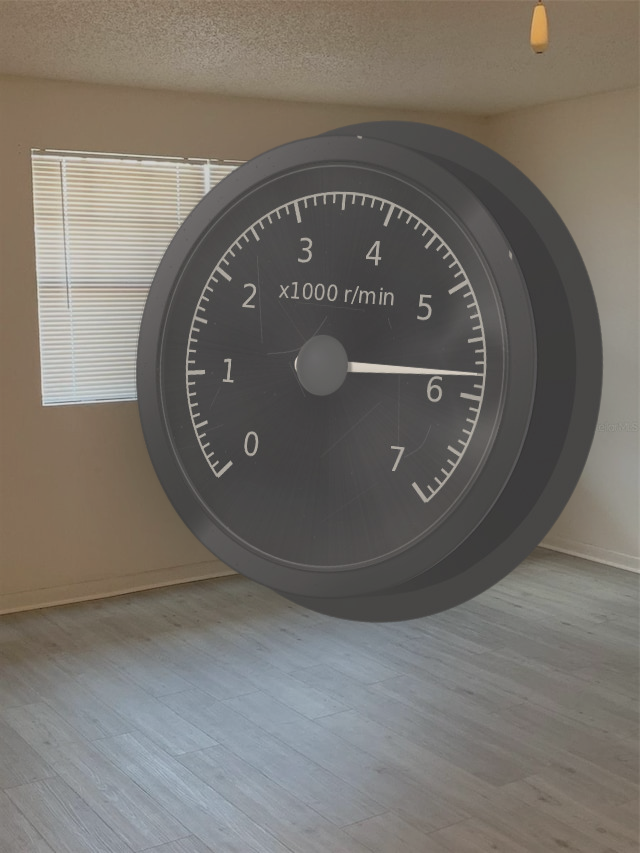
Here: 5800rpm
